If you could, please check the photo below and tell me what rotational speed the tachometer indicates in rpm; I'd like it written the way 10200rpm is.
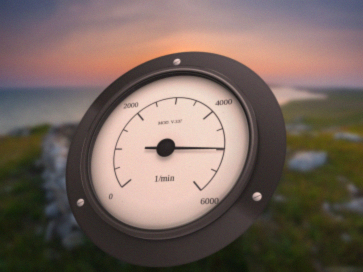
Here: 5000rpm
